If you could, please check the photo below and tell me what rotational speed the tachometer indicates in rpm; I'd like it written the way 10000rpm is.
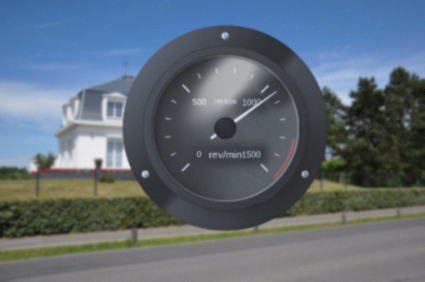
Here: 1050rpm
